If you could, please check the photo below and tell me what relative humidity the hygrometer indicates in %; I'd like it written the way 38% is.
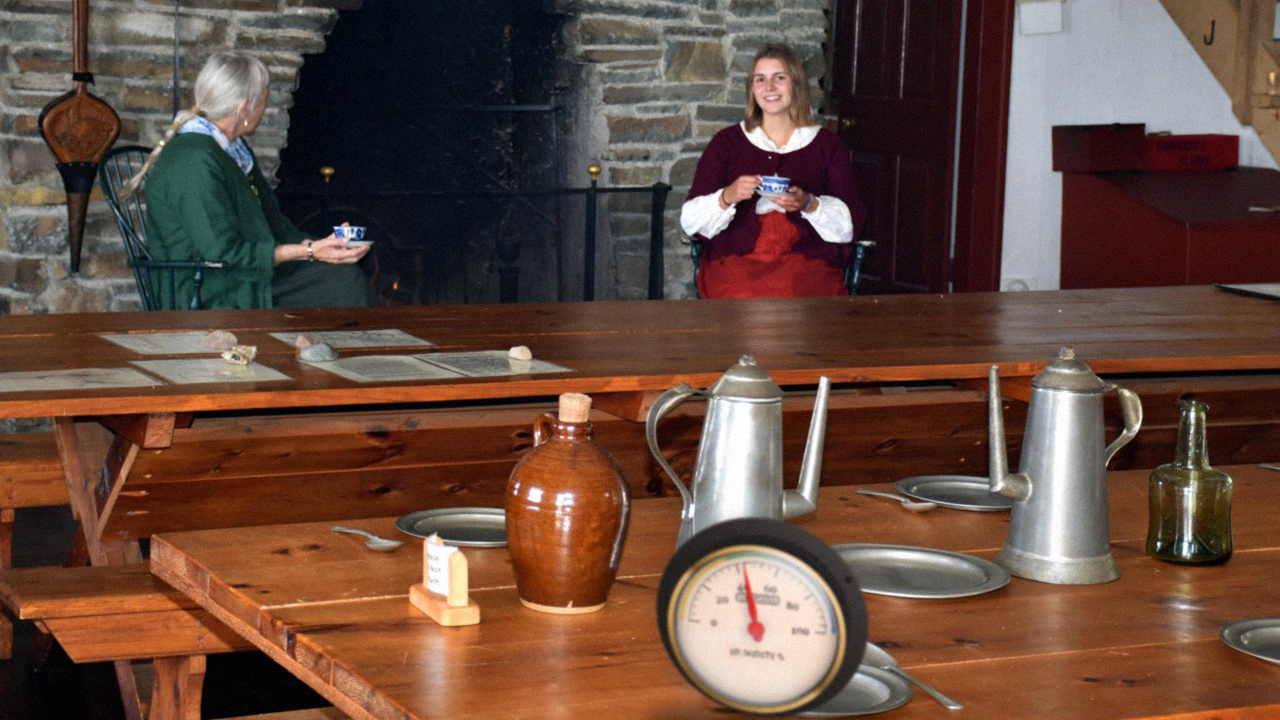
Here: 44%
